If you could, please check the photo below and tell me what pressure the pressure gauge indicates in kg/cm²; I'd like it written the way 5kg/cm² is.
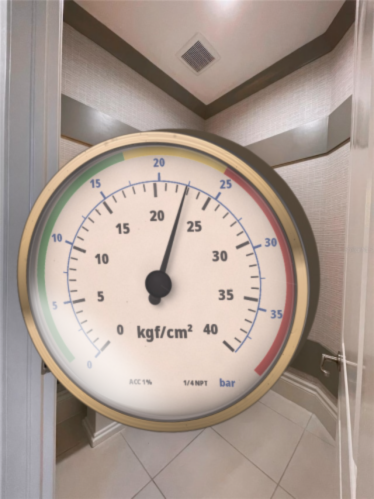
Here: 23kg/cm²
